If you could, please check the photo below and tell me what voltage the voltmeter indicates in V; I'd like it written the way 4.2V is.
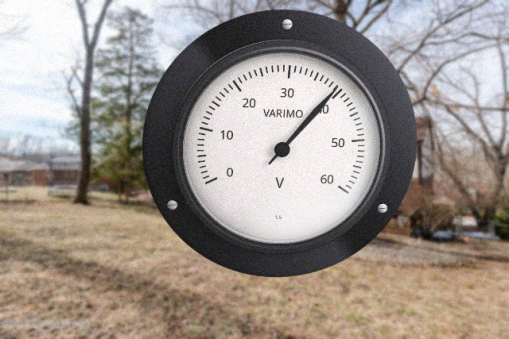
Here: 39V
